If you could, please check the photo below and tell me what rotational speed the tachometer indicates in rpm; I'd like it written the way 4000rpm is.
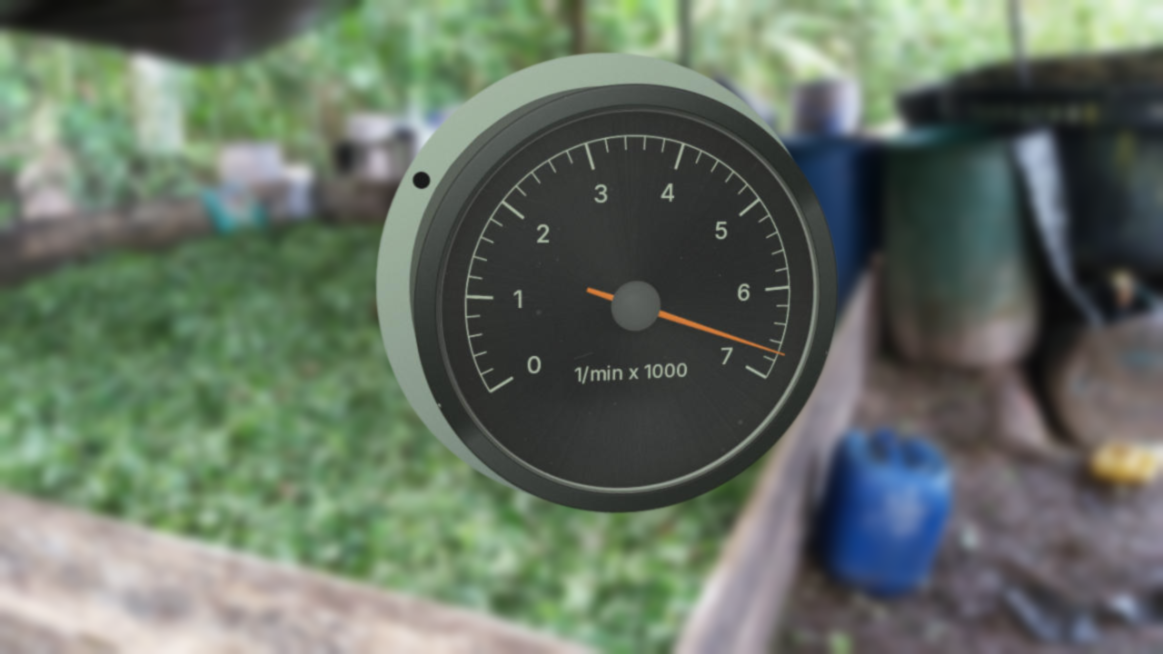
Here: 6700rpm
